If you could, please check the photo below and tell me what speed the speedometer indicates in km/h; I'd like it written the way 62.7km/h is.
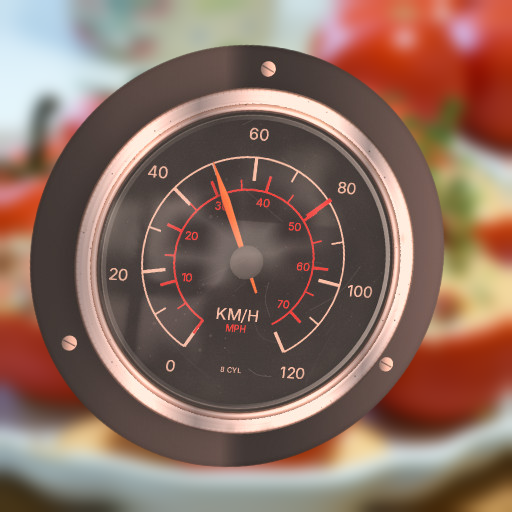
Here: 50km/h
